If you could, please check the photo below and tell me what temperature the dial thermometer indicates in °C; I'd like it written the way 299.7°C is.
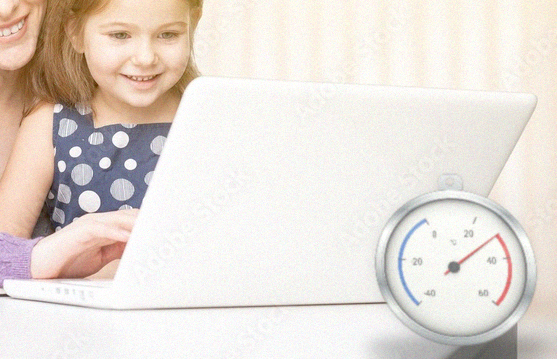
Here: 30°C
